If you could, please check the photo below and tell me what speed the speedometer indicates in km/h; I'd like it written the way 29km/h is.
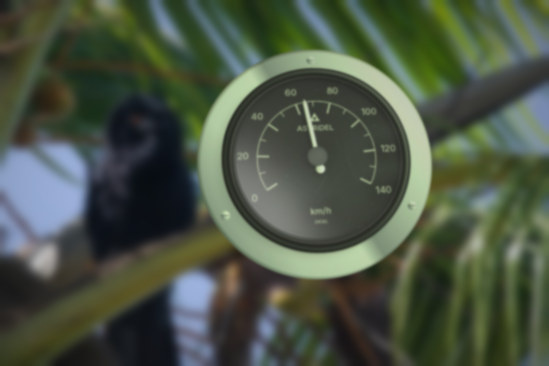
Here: 65km/h
